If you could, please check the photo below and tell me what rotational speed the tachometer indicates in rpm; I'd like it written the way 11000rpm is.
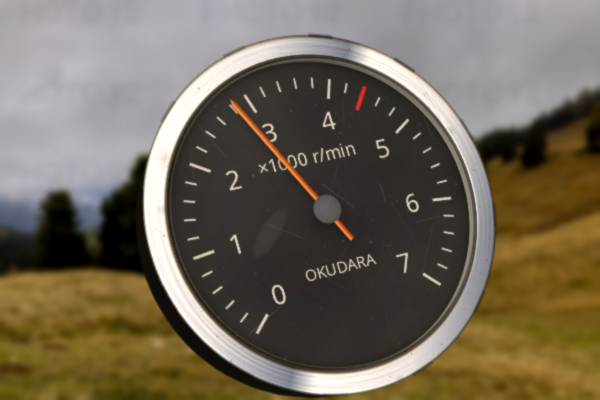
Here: 2800rpm
